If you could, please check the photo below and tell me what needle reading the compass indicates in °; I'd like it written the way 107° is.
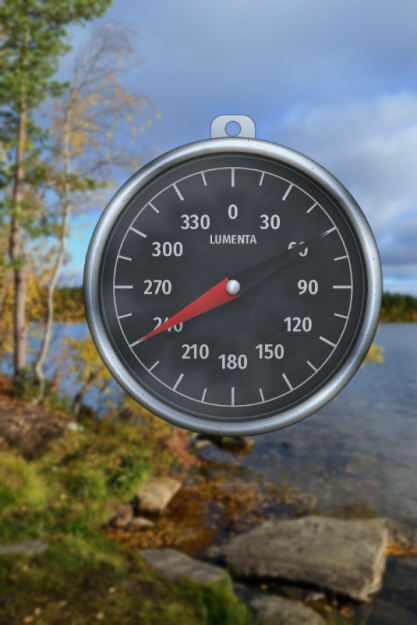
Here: 240°
